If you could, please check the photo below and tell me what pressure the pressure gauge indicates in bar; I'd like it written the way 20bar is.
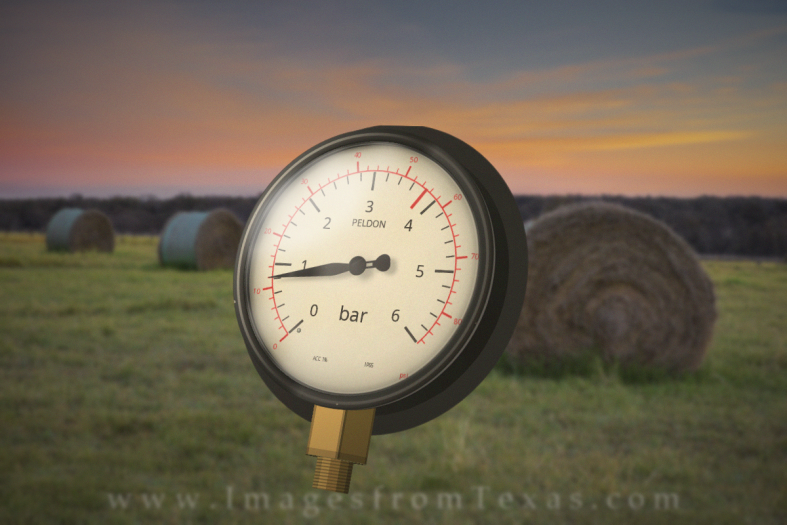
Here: 0.8bar
